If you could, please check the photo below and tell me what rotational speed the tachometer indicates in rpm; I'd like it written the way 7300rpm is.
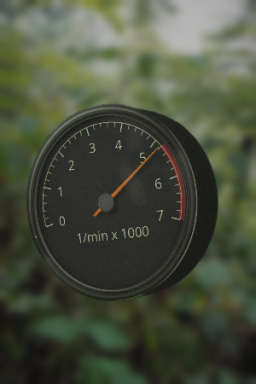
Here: 5200rpm
